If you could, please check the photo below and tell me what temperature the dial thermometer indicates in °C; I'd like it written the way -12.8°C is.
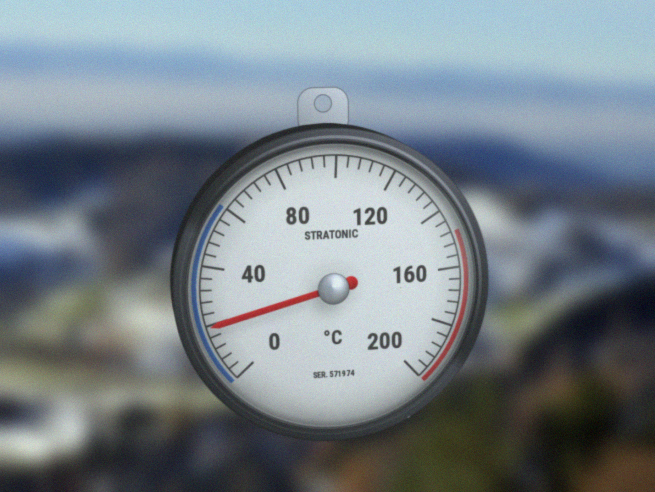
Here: 20°C
